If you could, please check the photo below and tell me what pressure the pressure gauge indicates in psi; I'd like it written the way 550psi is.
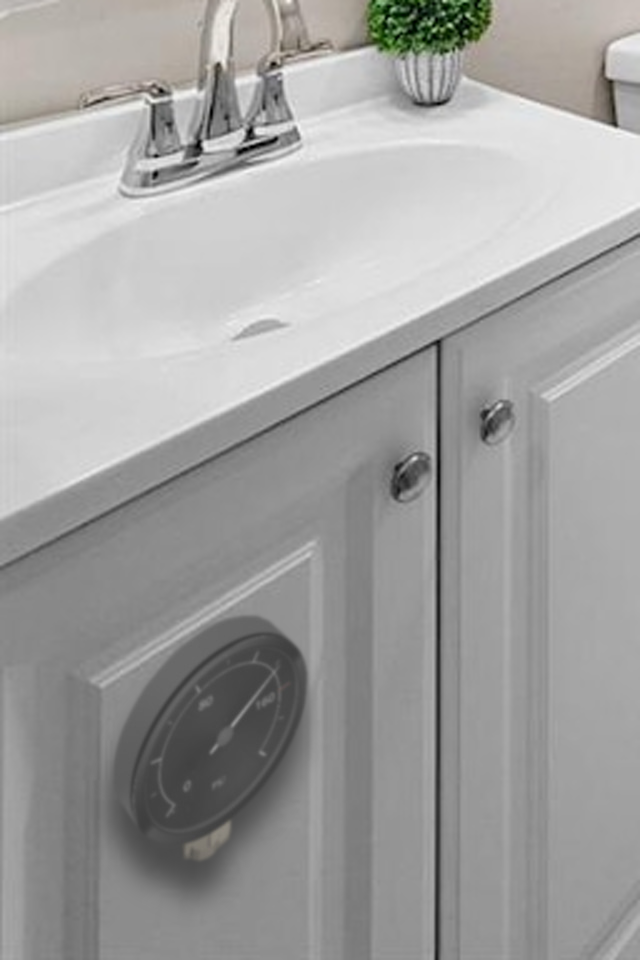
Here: 140psi
